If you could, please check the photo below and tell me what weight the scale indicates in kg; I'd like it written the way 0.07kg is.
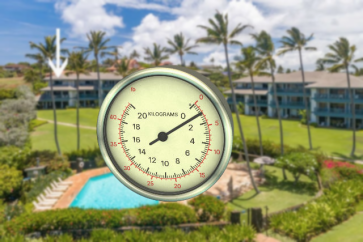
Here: 1kg
